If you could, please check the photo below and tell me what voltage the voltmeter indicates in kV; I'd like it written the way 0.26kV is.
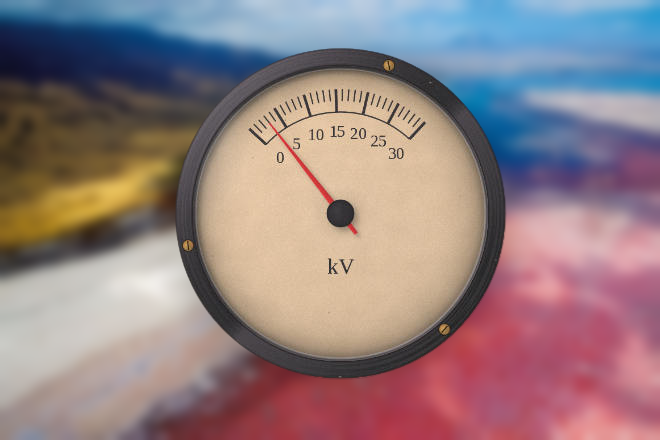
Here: 3kV
